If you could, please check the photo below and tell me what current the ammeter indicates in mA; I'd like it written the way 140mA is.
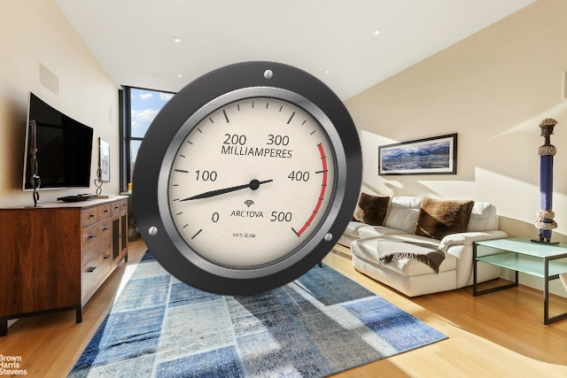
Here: 60mA
